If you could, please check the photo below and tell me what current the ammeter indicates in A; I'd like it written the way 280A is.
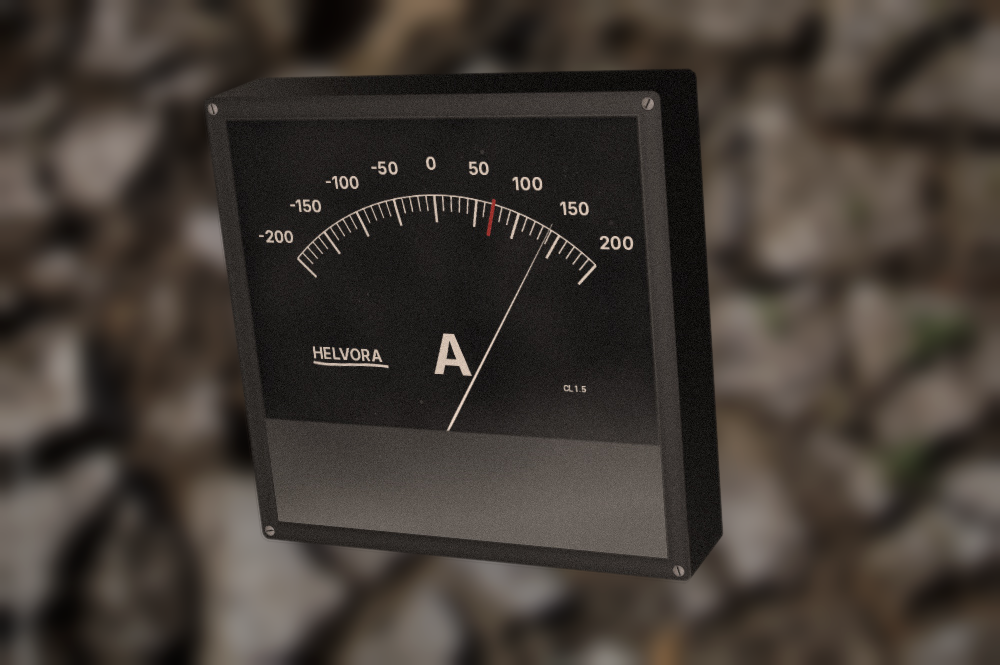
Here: 140A
